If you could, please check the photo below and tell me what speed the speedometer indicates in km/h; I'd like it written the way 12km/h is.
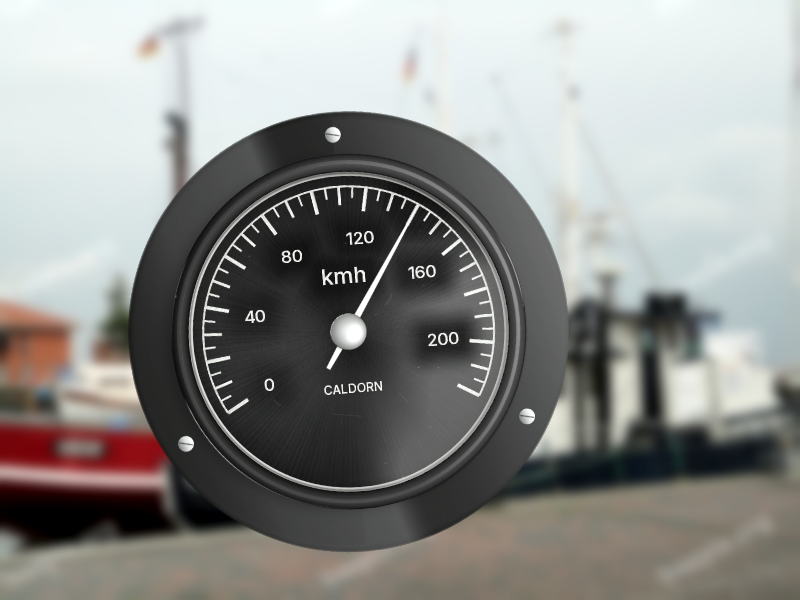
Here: 140km/h
